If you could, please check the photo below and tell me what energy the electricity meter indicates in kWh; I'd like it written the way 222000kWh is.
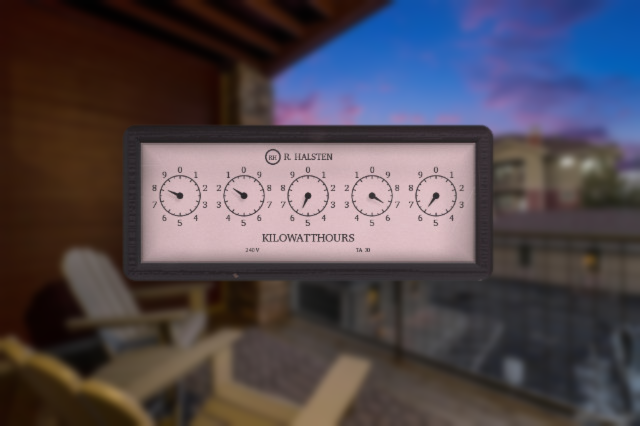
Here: 81566kWh
